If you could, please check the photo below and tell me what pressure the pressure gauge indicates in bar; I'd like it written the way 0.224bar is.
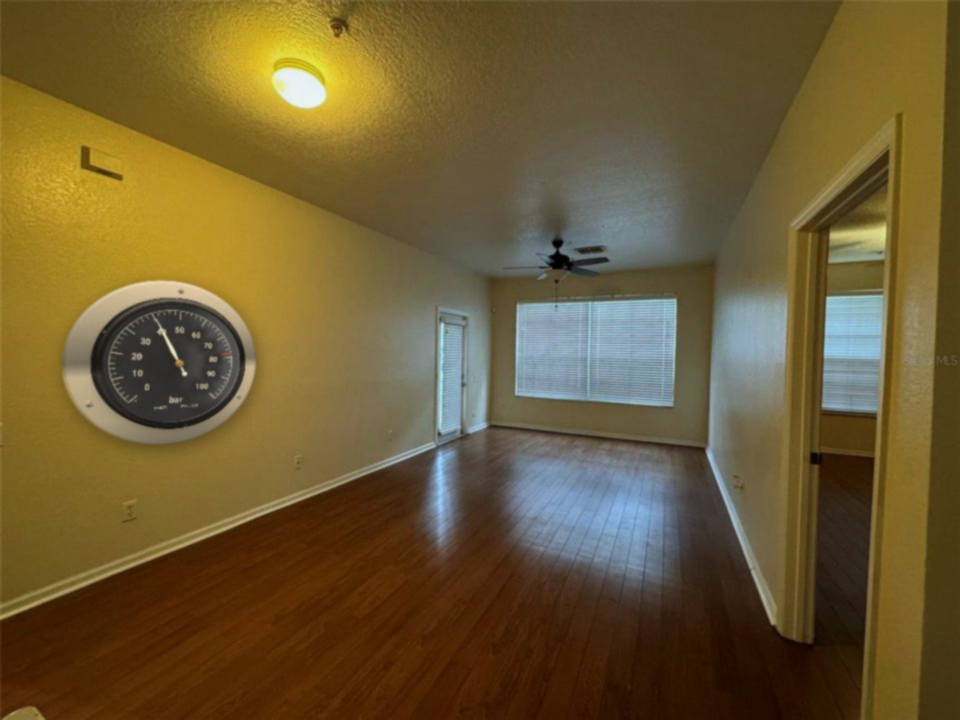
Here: 40bar
